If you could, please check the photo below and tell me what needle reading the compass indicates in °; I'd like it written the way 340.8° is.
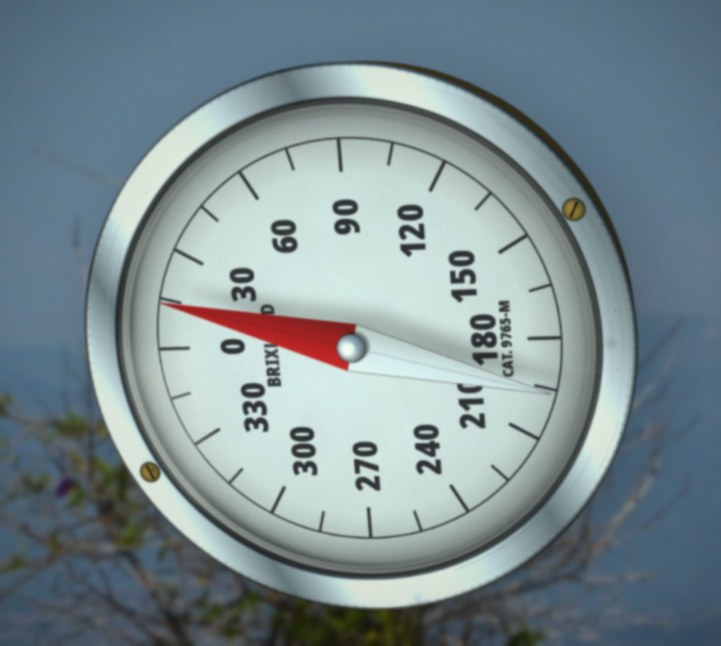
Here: 15°
